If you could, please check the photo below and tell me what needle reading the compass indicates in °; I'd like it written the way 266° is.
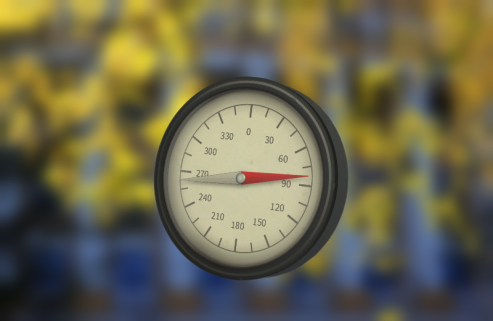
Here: 82.5°
